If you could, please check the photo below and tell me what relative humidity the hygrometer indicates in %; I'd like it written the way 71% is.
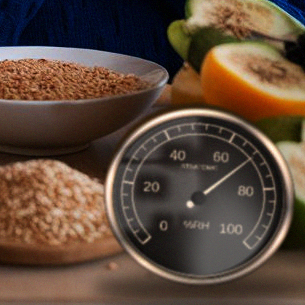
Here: 68%
